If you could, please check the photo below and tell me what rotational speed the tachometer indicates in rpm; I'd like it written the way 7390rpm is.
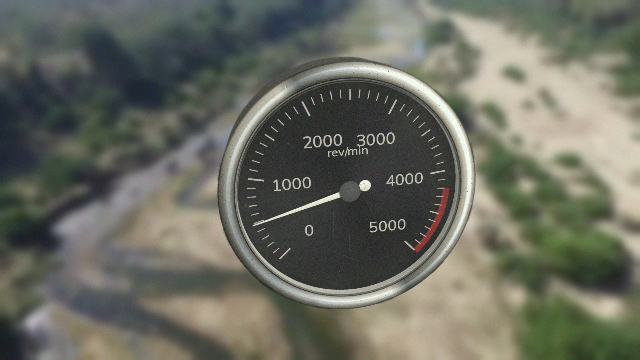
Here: 500rpm
